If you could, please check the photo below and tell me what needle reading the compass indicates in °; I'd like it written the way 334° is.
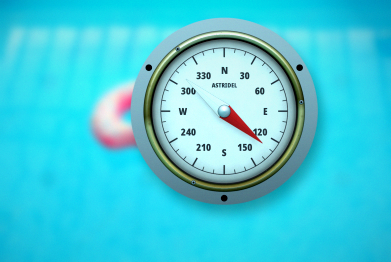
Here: 130°
